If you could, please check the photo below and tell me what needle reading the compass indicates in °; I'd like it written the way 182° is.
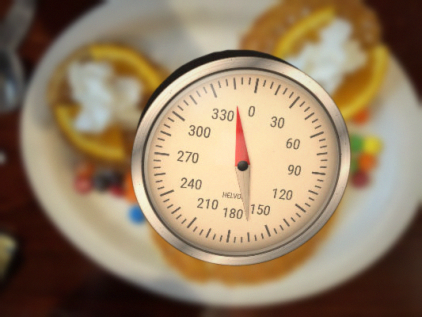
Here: 345°
